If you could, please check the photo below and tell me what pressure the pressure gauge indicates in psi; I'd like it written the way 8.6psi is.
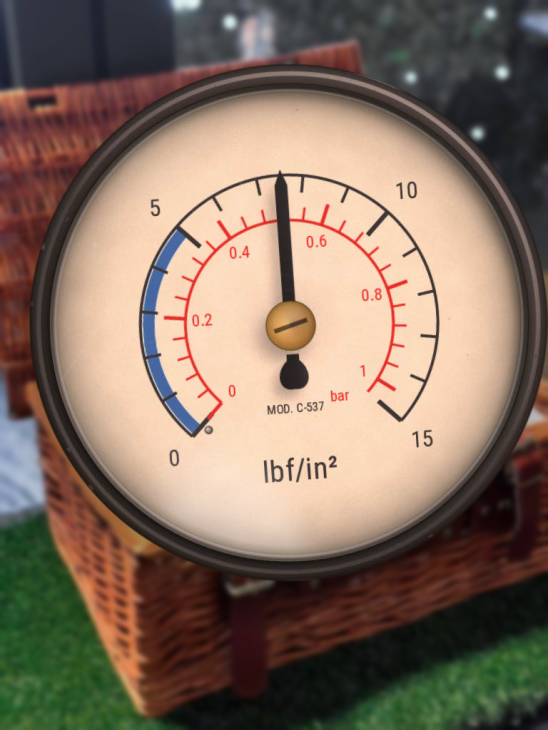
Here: 7.5psi
